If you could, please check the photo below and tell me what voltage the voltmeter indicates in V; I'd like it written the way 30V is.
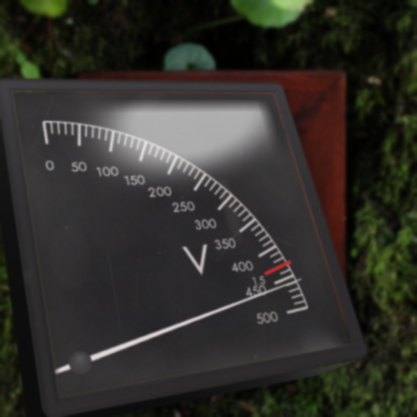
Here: 460V
